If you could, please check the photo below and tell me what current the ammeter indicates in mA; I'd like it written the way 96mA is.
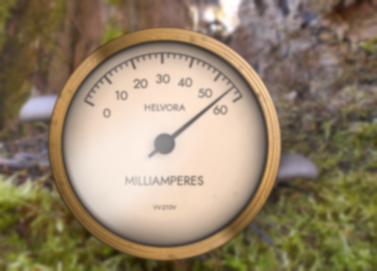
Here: 56mA
